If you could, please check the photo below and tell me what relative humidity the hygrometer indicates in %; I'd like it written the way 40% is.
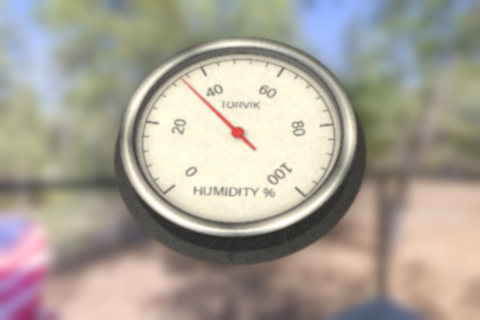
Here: 34%
